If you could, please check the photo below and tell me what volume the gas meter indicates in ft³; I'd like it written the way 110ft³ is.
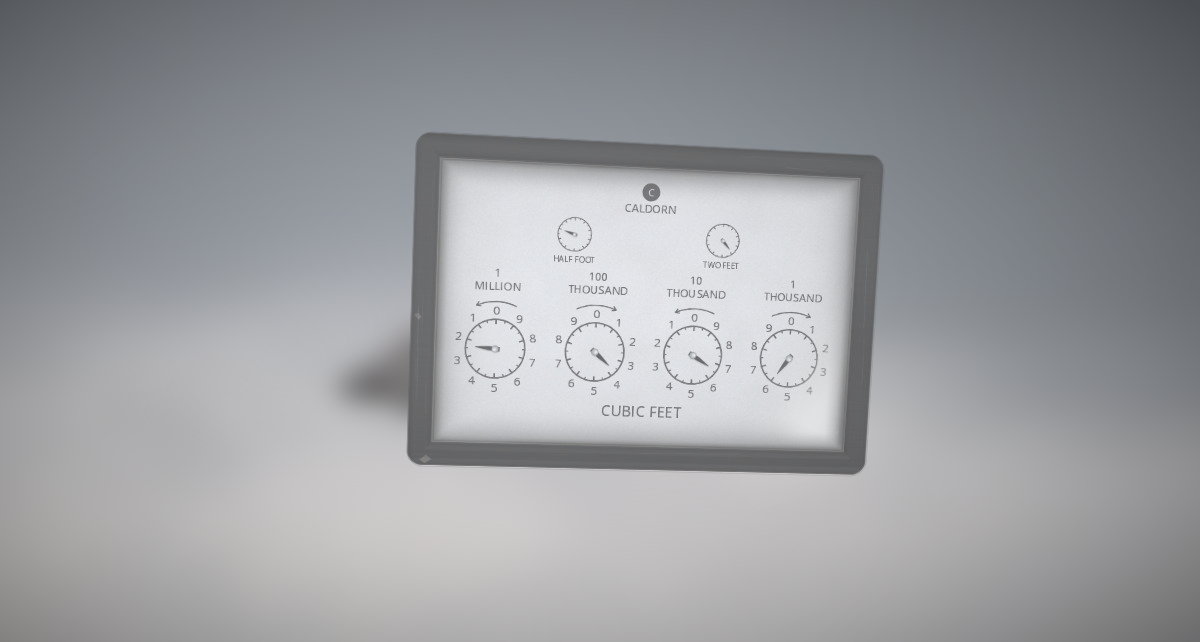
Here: 236600ft³
